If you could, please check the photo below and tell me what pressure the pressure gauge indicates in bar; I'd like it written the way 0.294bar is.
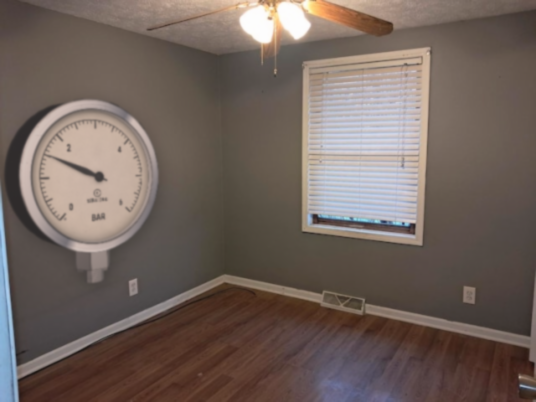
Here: 1.5bar
